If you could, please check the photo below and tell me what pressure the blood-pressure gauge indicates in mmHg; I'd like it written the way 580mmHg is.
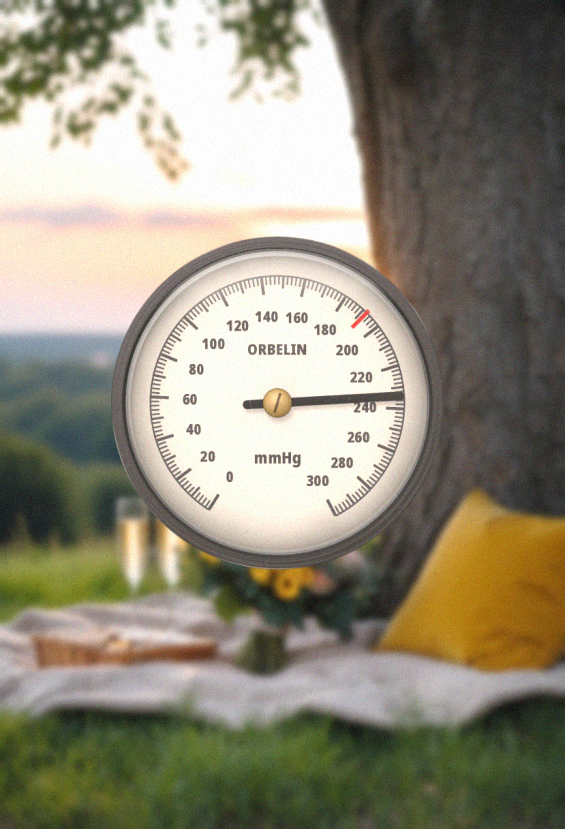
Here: 234mmHg
